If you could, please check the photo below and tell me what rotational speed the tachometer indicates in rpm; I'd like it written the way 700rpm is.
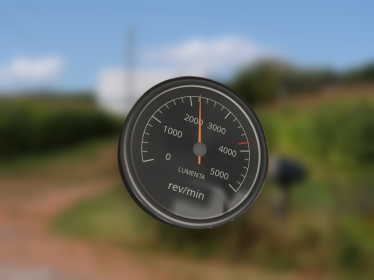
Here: 2200rpm
